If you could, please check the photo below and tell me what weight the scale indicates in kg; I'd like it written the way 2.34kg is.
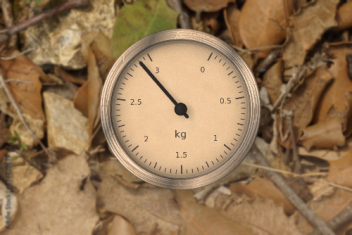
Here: 2.9kg
